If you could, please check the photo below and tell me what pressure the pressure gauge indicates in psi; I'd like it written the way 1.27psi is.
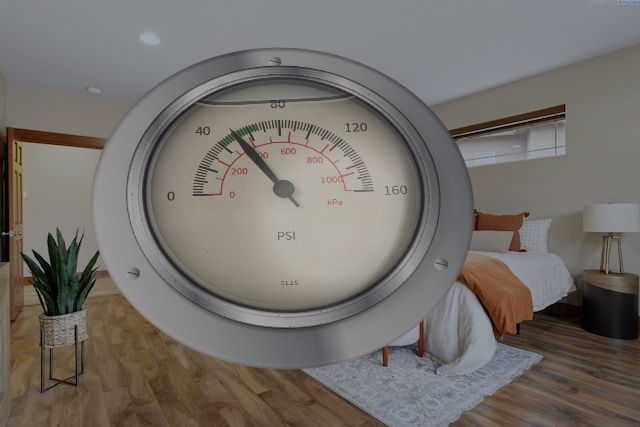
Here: 50psi
